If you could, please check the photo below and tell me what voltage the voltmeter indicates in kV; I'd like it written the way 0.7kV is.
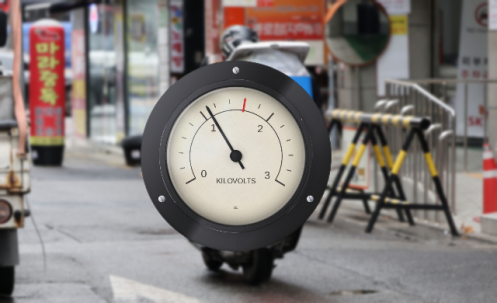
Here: 1.1kV
